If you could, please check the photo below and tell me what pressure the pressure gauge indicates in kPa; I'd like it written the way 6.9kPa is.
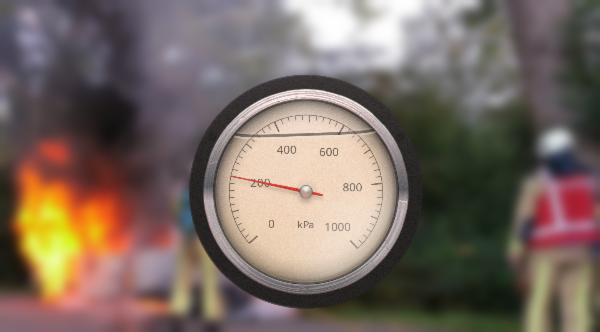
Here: 200kPa
